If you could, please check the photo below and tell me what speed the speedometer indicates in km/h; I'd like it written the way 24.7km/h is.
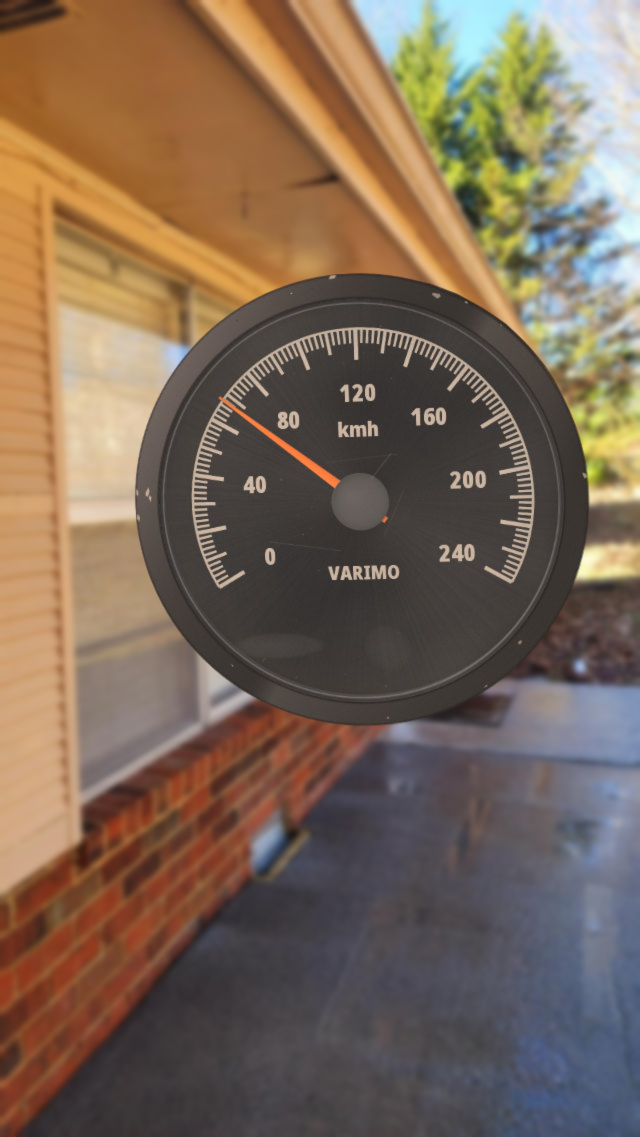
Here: 68km/h
